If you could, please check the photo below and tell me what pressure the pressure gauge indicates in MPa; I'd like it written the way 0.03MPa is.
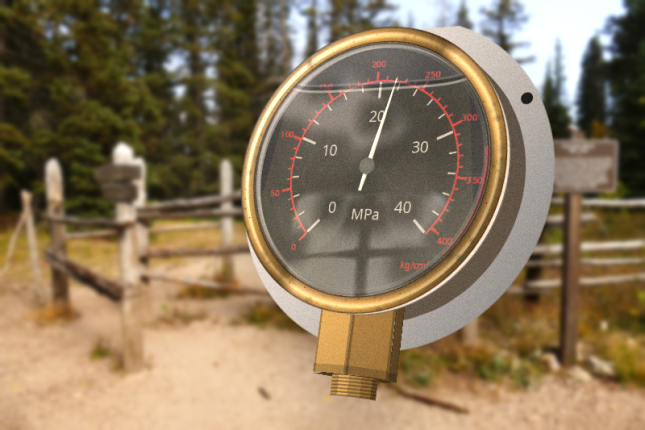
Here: 22MPa
